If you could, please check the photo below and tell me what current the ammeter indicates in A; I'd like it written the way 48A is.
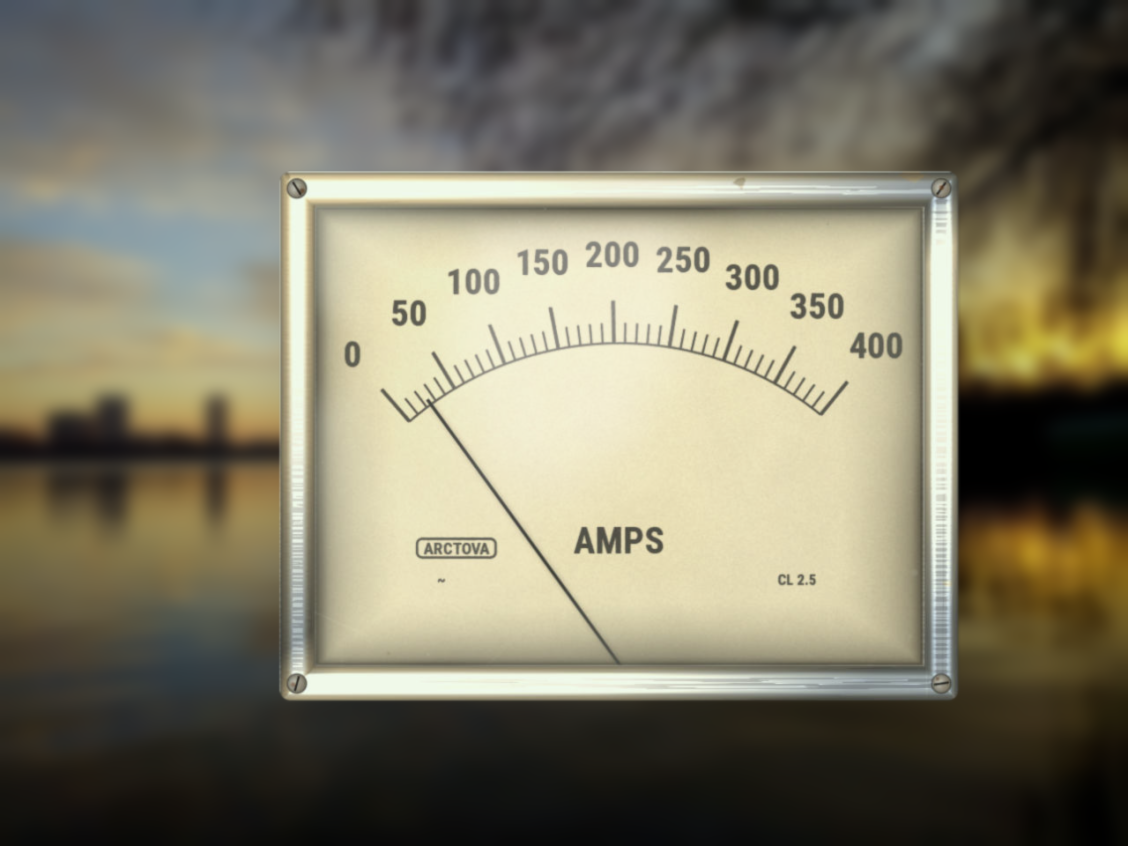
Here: 25A
